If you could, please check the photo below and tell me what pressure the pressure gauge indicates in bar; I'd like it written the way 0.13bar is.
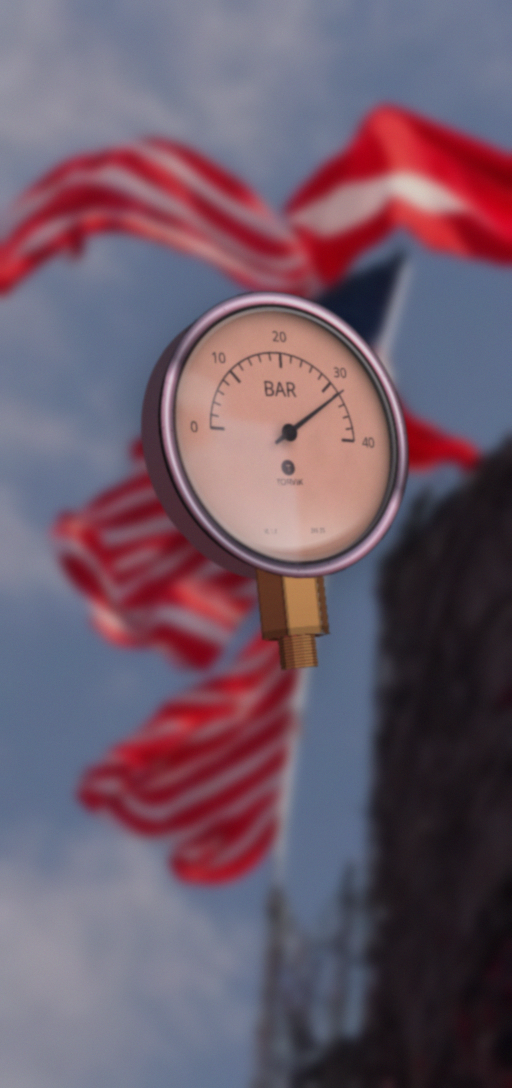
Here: 32bar
